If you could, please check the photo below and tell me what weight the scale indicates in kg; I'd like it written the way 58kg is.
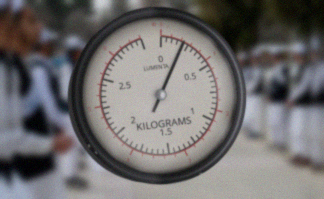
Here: 0.2kg
